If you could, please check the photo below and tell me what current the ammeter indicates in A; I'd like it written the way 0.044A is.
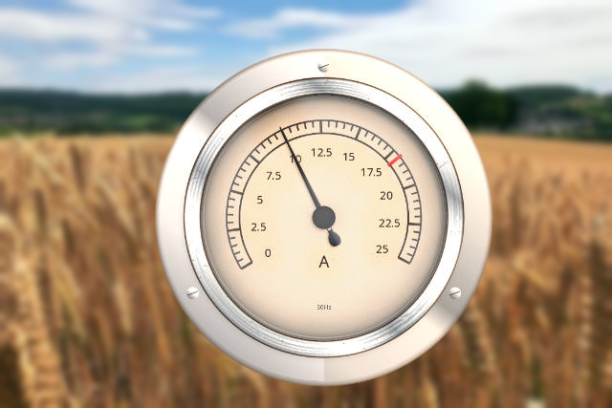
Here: 10A
